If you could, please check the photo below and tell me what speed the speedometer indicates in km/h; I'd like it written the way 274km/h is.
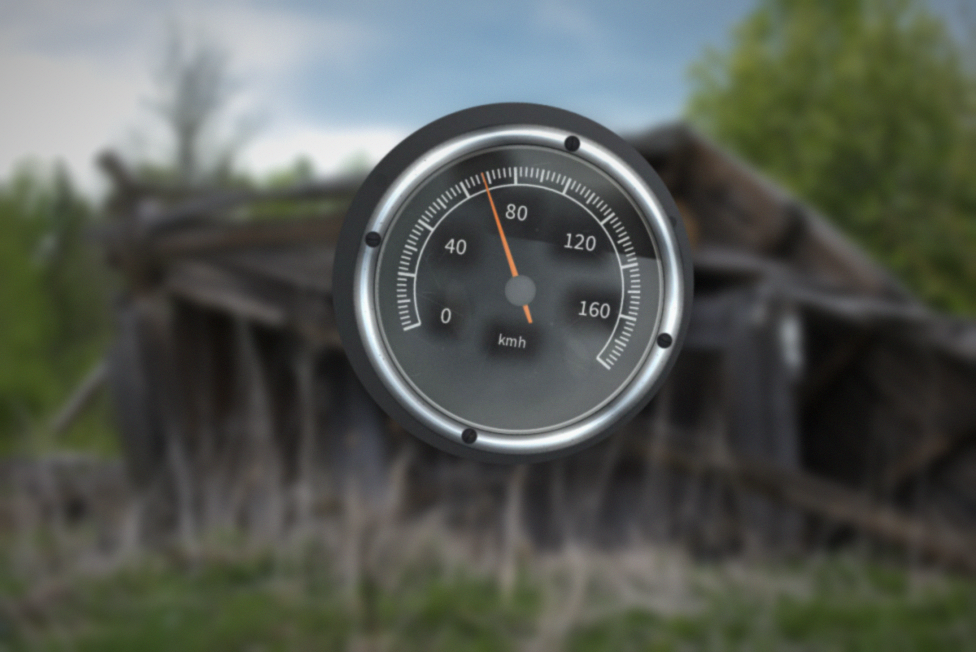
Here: 68km/h
